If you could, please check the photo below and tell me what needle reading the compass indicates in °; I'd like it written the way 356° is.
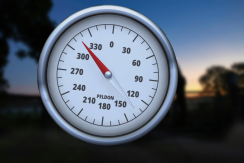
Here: 315°
